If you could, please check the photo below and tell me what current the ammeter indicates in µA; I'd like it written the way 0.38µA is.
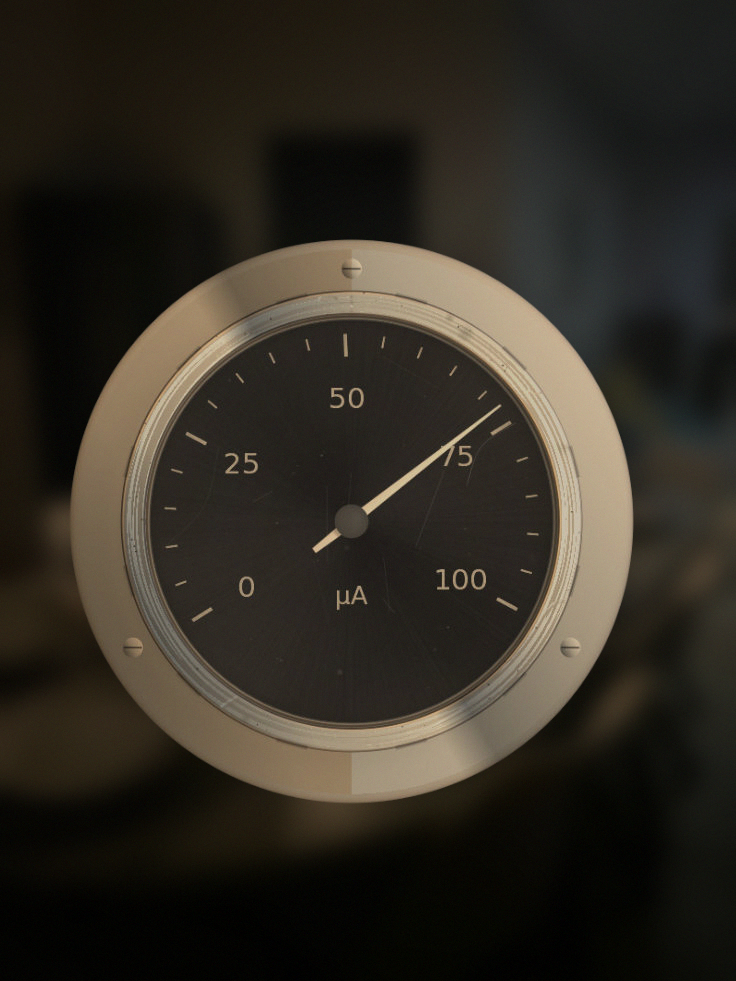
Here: 72.5µA
